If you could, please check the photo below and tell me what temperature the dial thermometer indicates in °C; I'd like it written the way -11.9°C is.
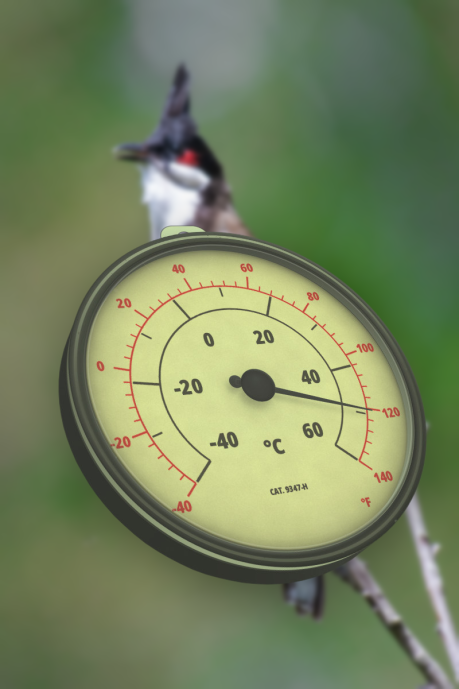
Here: 50°C
